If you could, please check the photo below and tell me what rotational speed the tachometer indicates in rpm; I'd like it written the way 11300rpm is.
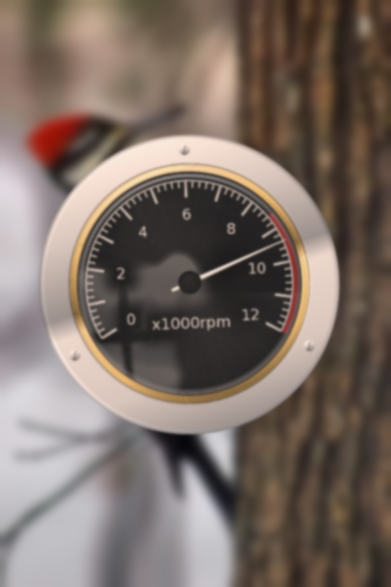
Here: 9400rpm
